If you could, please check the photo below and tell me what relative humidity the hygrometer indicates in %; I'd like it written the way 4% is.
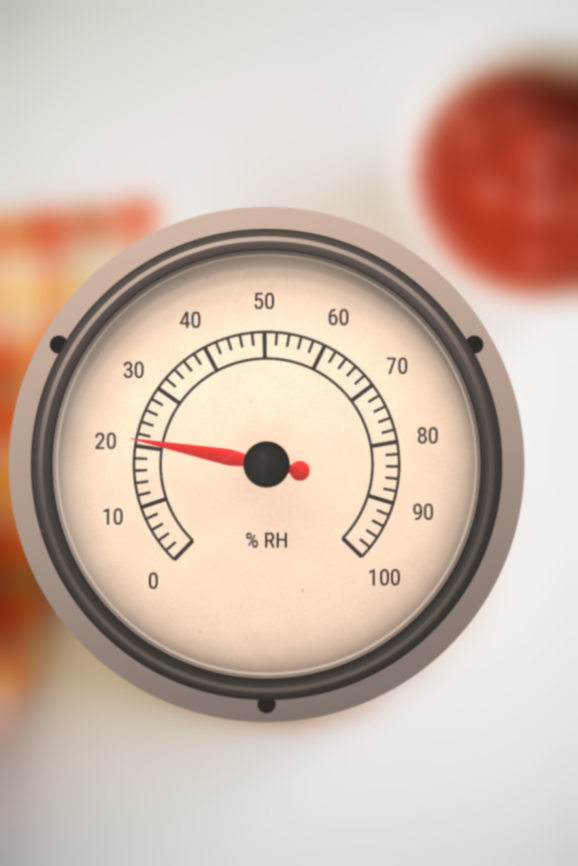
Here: 21%
